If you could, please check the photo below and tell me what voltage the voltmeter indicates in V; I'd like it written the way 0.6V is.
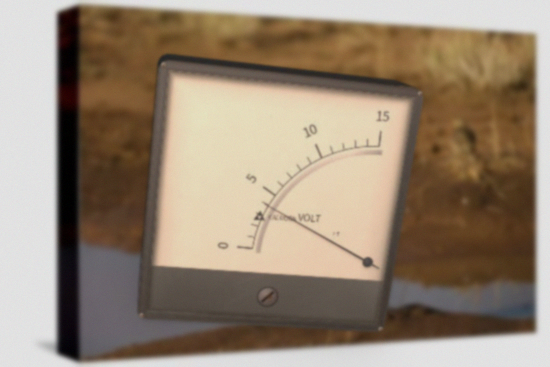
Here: 4V
